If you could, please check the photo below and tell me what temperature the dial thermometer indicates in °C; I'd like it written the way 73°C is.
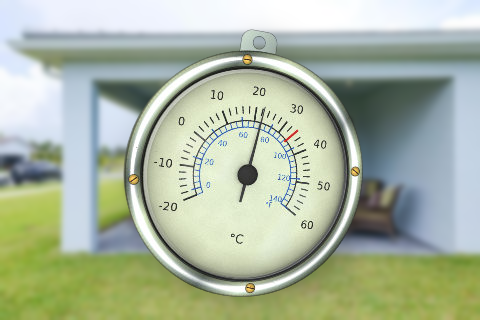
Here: 22°C
